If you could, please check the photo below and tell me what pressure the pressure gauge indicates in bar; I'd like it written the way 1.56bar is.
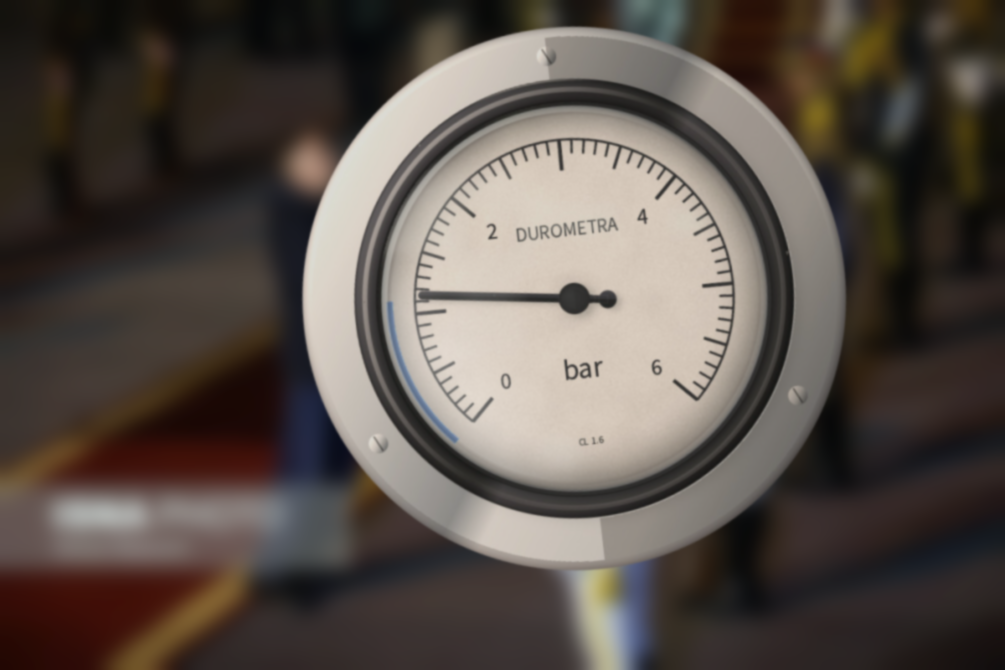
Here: 1.15bar
